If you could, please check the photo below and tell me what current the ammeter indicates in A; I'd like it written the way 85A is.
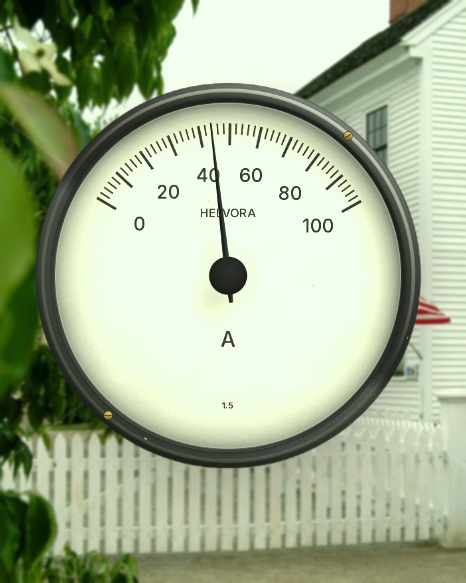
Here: 44A
